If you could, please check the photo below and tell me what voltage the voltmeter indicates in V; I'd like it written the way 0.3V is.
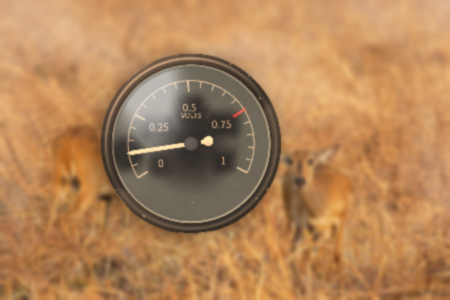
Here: 0.1V
